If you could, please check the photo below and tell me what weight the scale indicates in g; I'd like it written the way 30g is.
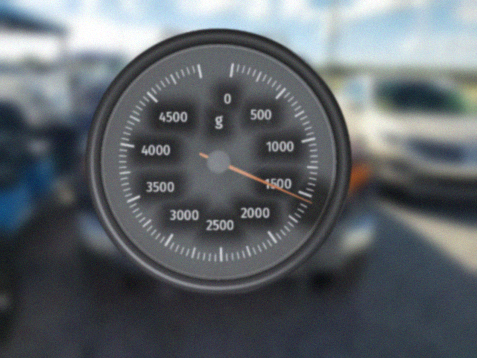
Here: 1550g
